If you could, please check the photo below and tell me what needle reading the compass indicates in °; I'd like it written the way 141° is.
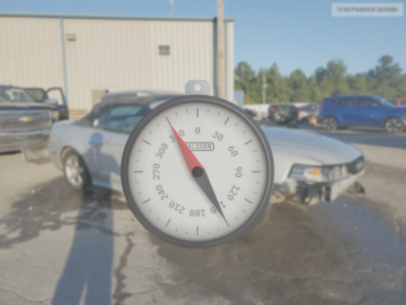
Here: 330°
